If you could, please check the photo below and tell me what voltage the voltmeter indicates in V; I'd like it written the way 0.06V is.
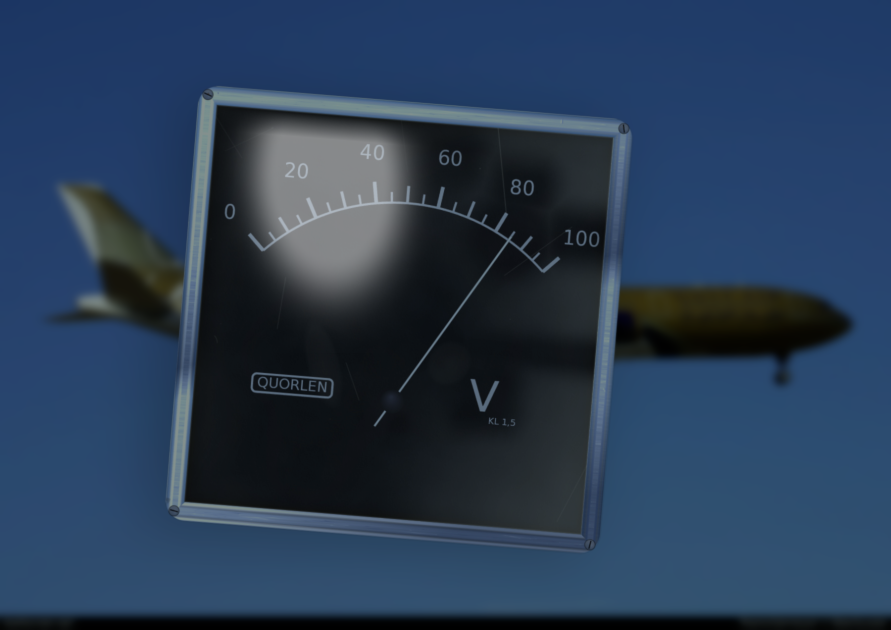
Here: 85V
